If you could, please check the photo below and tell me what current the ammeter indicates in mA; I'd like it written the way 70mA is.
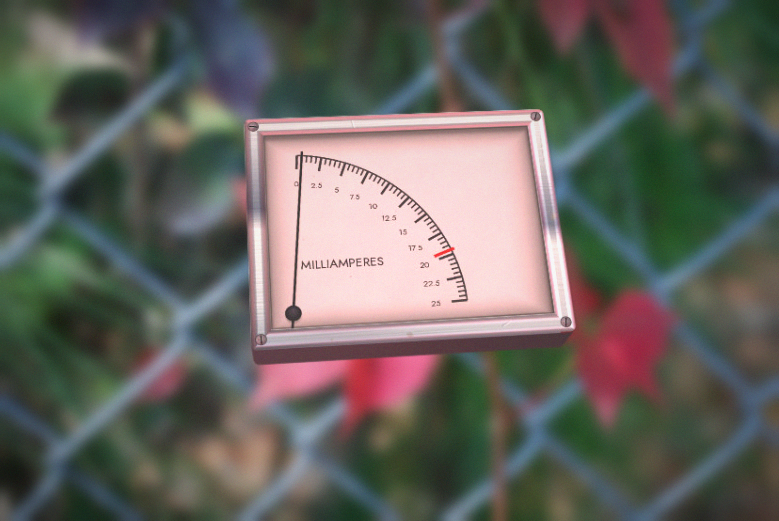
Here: 0.5mA
